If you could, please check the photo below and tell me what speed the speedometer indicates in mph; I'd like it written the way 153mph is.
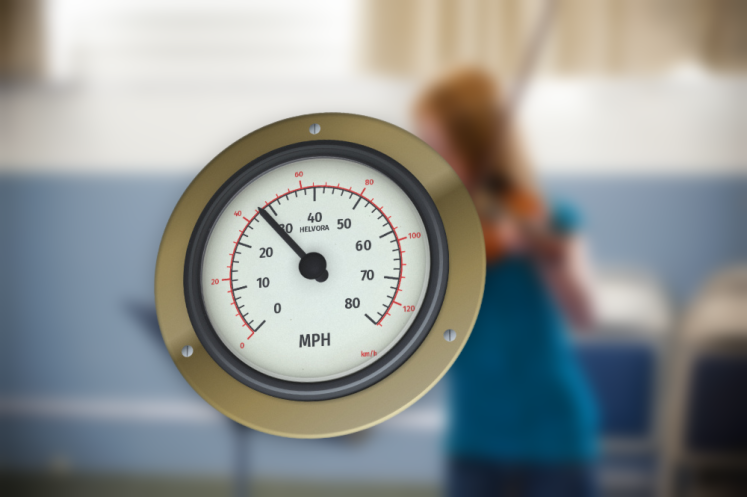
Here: 28mph
